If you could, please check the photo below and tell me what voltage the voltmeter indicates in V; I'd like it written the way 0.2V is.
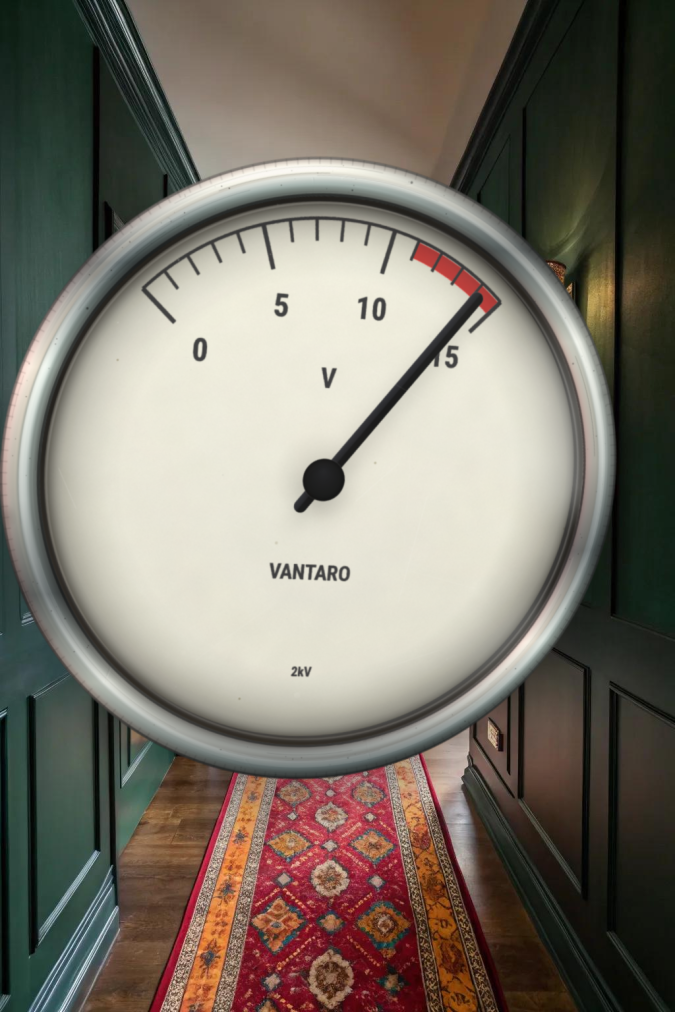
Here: 14V
